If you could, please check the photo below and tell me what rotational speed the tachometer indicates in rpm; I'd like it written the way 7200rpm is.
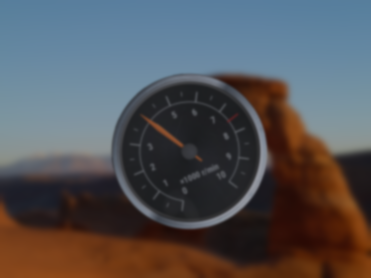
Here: 4000rpm
